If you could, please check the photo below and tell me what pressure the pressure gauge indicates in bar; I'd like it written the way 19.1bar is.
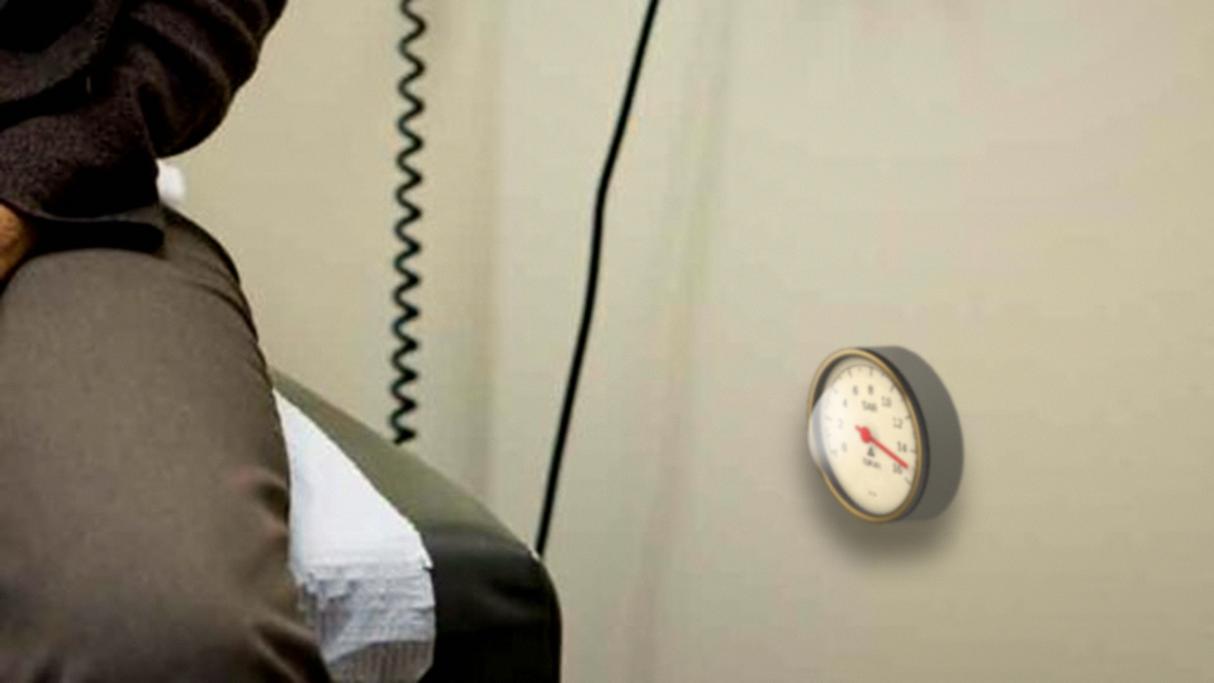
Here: 15bar
